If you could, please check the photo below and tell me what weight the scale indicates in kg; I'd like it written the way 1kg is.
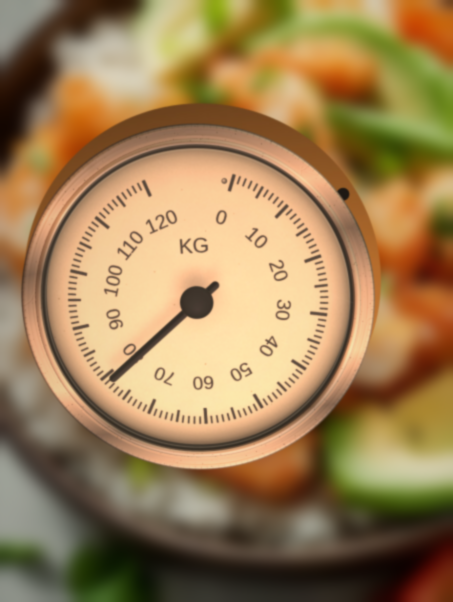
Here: 79kg
